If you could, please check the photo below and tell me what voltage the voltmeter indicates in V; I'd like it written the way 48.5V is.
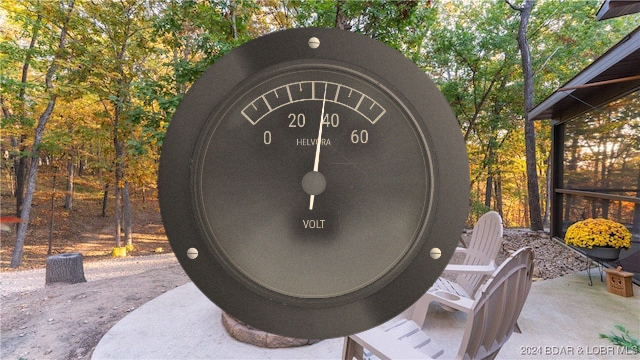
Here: 35V
